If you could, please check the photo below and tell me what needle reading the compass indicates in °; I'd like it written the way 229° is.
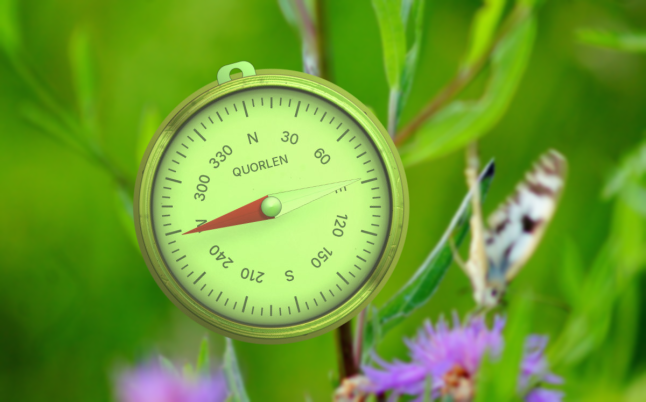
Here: 267.5°
